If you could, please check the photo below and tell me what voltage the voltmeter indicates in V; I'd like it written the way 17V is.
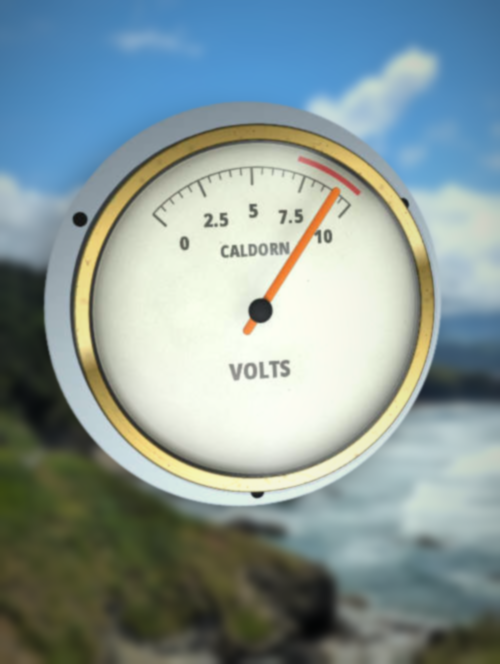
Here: 9V
